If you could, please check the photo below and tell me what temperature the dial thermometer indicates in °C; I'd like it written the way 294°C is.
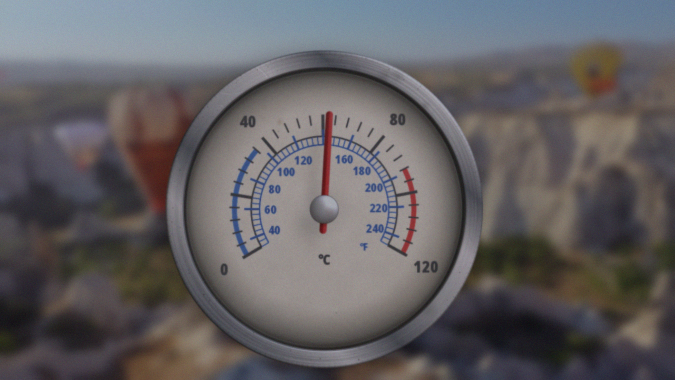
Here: 62°C
